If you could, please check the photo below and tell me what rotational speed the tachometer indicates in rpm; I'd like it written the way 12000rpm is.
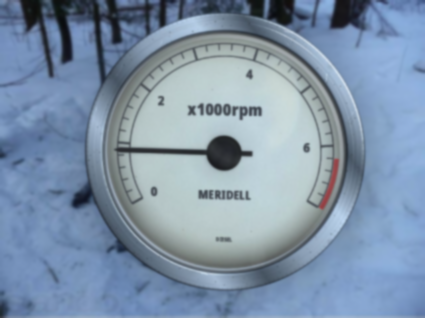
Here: 900rpm
